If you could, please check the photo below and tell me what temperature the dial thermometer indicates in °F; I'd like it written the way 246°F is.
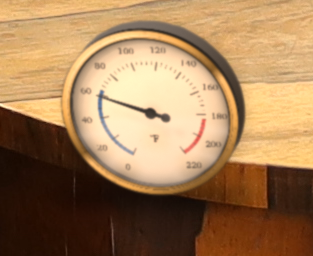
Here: 60°F
